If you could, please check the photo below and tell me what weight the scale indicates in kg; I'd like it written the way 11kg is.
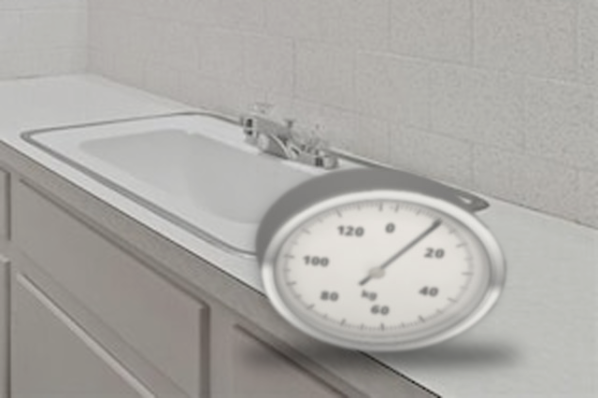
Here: 10kg
